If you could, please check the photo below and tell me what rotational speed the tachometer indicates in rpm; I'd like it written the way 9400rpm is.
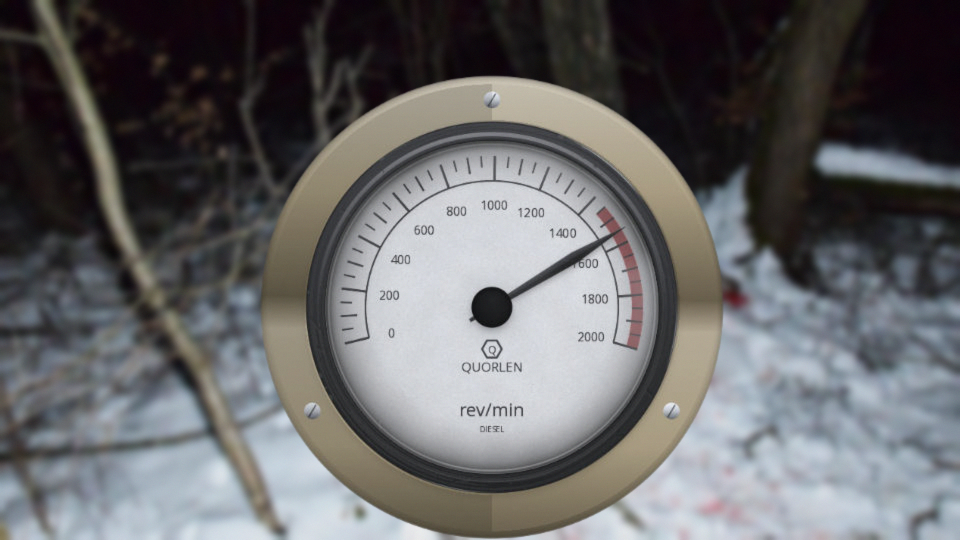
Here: 1550rpm
